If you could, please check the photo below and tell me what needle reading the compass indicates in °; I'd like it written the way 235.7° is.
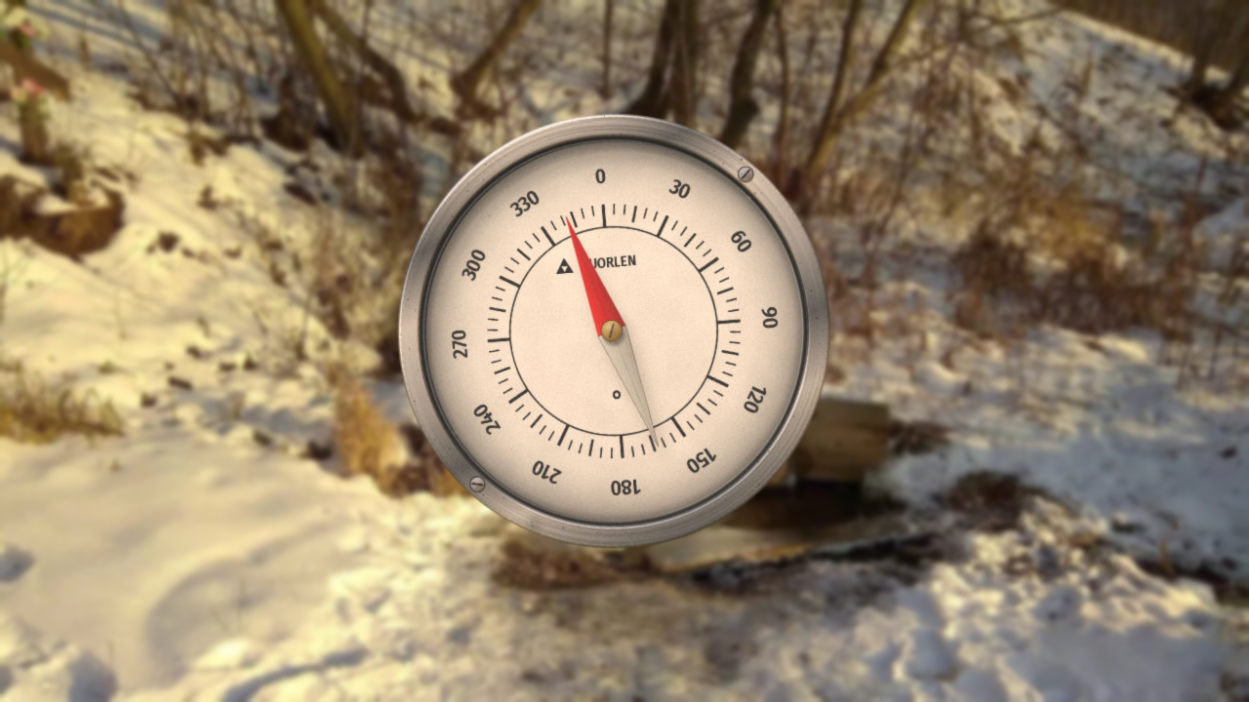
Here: 342.5°
